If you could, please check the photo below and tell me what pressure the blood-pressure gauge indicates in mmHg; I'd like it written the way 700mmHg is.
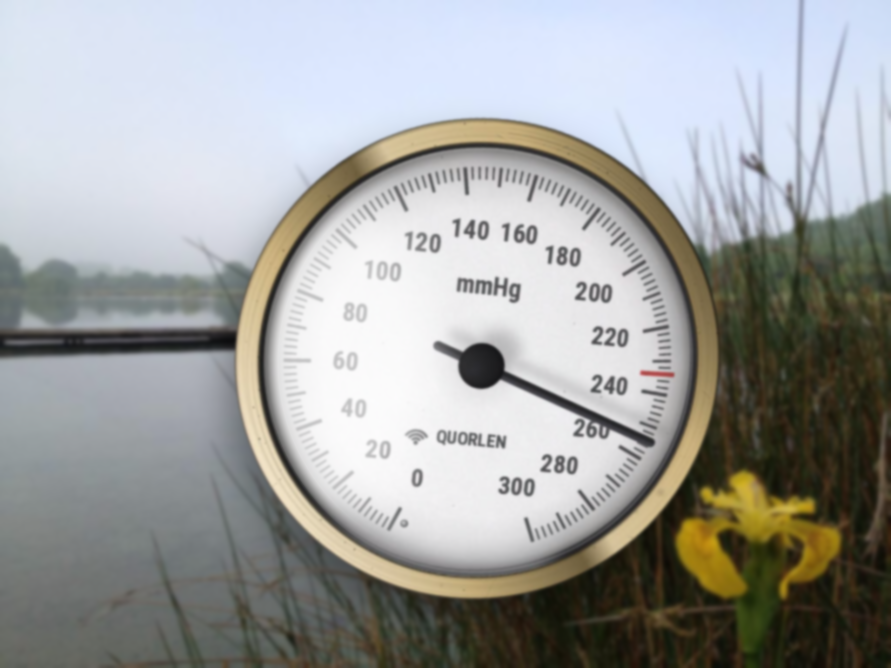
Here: 254mmHg
